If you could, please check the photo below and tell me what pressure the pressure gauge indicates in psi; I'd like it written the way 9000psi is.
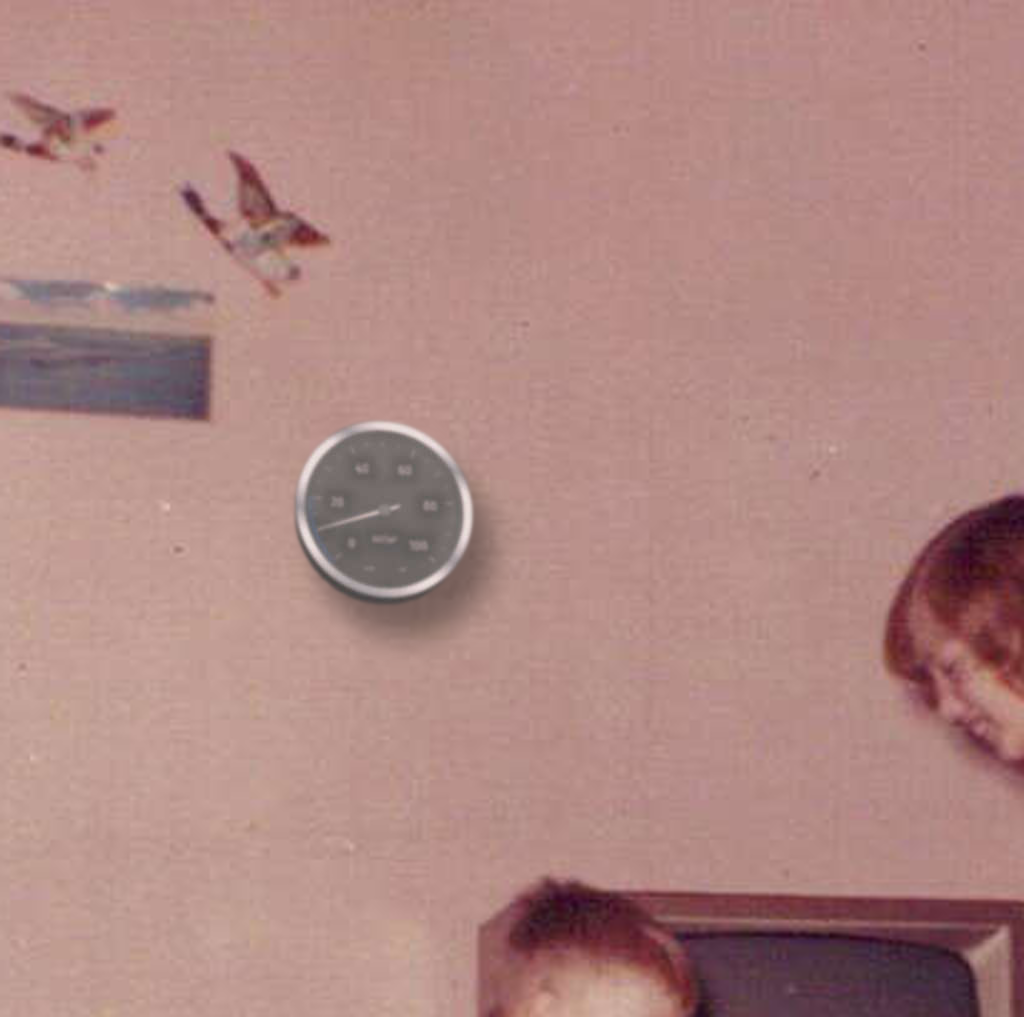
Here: 10psi
